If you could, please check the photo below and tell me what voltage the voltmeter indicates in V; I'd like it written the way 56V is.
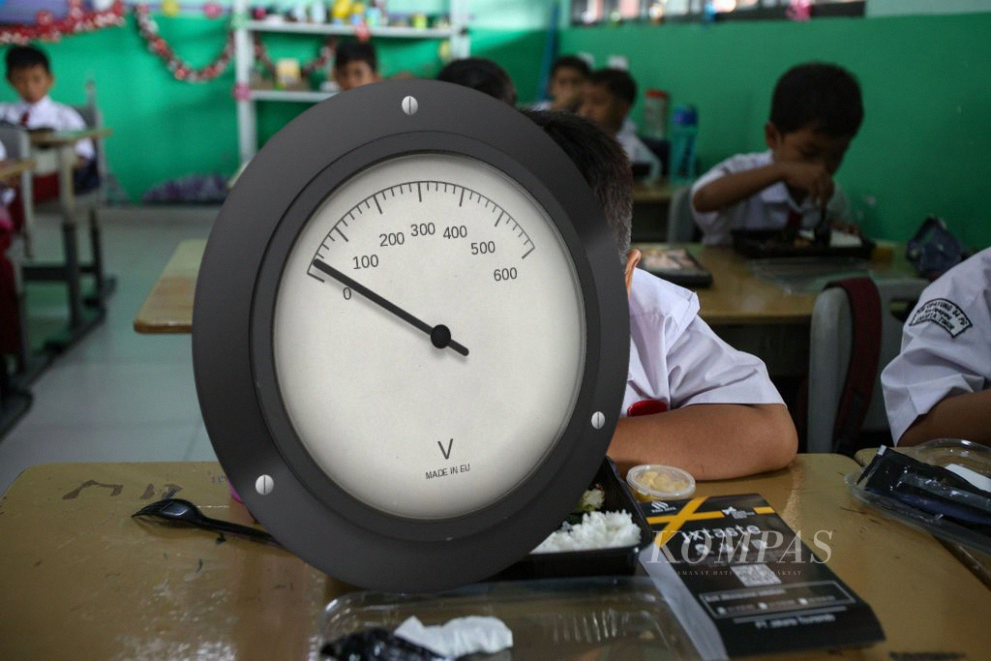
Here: 20V
